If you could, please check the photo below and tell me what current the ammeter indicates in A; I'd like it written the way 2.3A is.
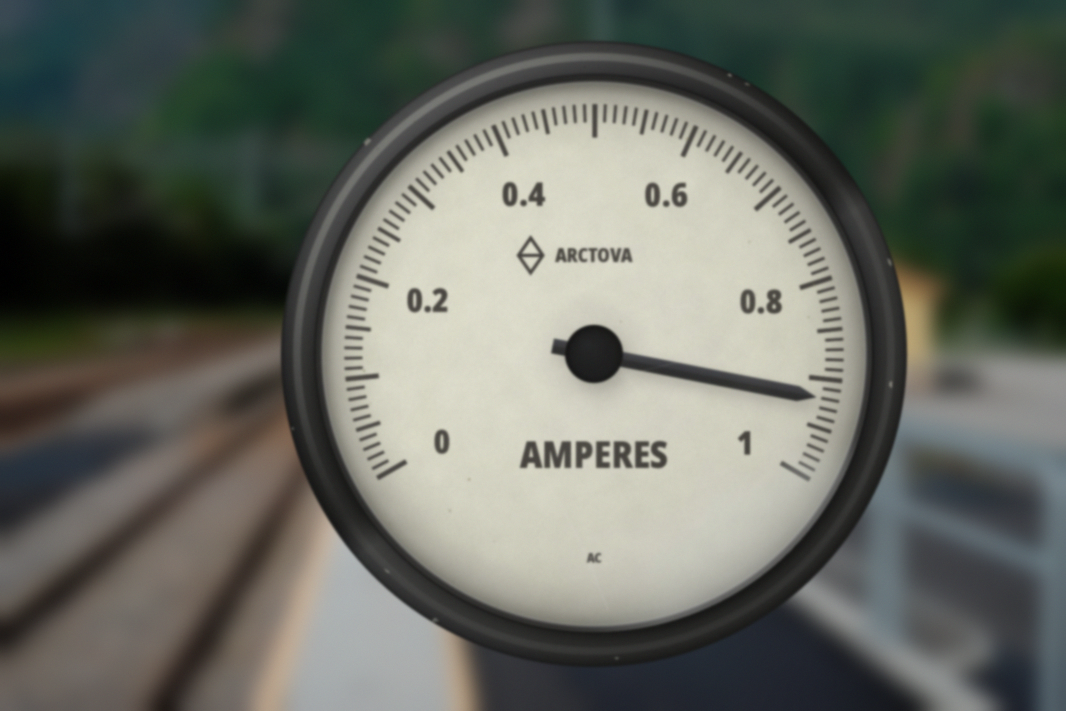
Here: 0.92A
